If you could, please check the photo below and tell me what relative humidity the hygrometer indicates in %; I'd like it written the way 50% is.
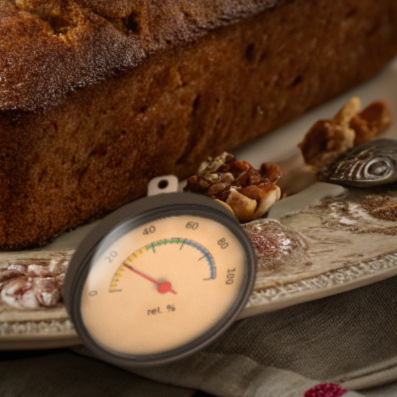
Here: 20%
